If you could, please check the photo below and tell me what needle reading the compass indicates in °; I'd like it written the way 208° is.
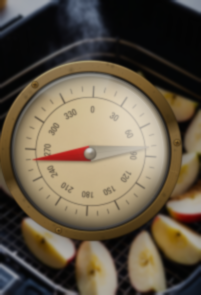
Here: 260°
